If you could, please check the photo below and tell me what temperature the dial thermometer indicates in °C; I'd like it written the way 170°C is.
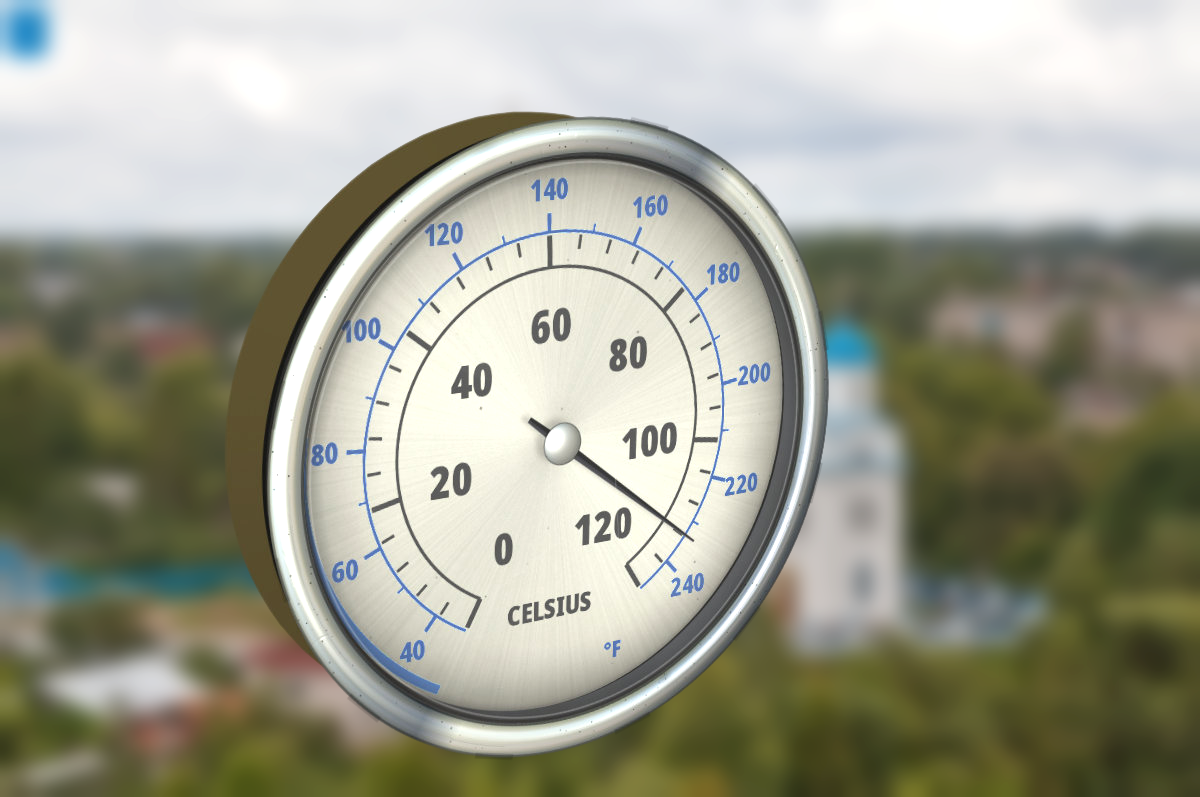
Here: 112°C
